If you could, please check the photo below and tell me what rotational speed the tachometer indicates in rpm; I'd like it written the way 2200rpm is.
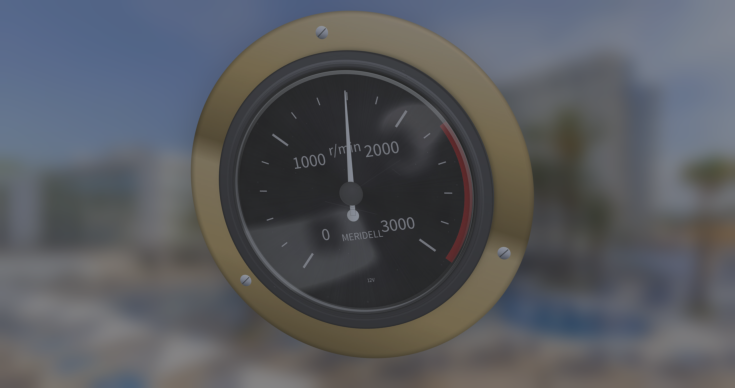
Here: 1600rpm
